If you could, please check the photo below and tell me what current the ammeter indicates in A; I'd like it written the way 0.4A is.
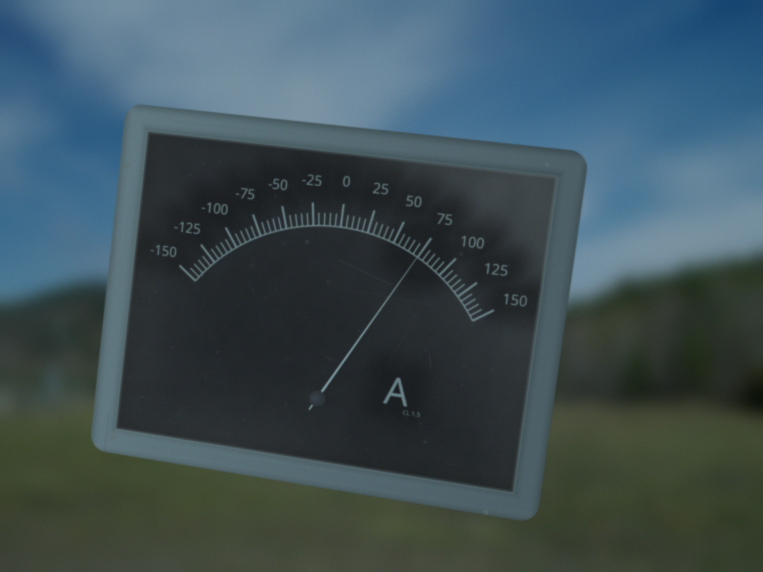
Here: 75A
